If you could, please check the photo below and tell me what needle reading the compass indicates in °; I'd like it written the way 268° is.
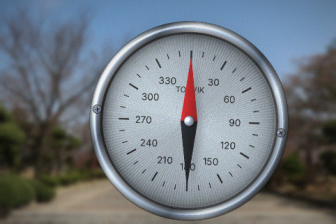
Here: 0°
